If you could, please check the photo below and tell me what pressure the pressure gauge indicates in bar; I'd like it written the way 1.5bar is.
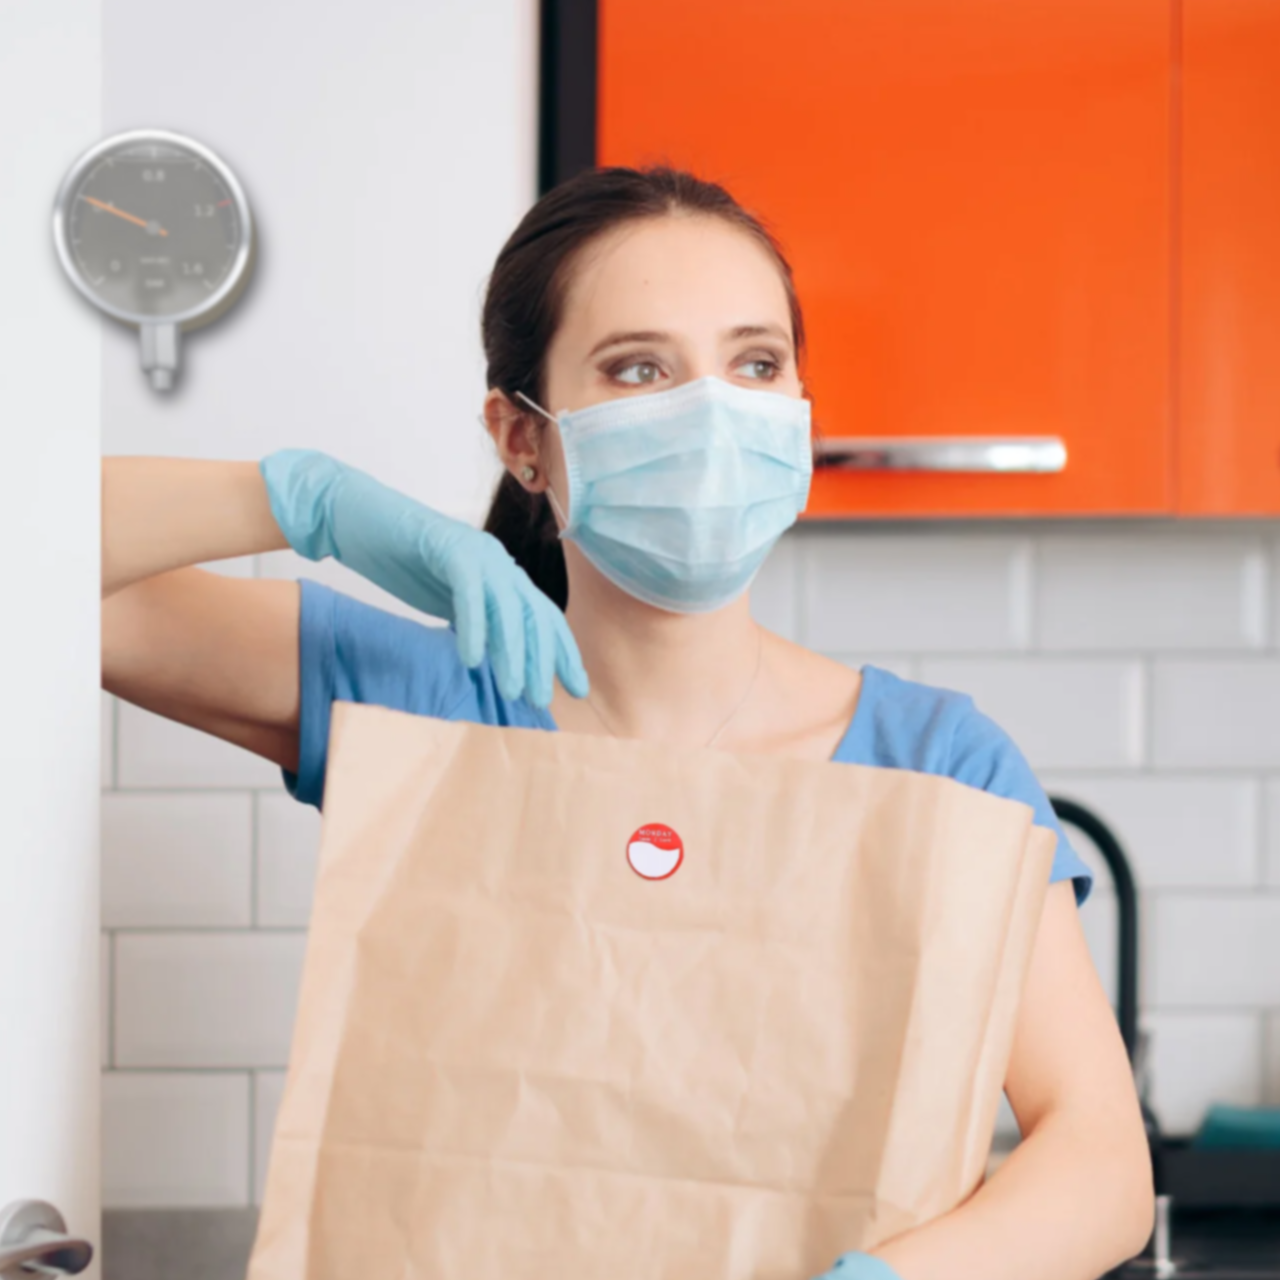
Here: 0.4bar
